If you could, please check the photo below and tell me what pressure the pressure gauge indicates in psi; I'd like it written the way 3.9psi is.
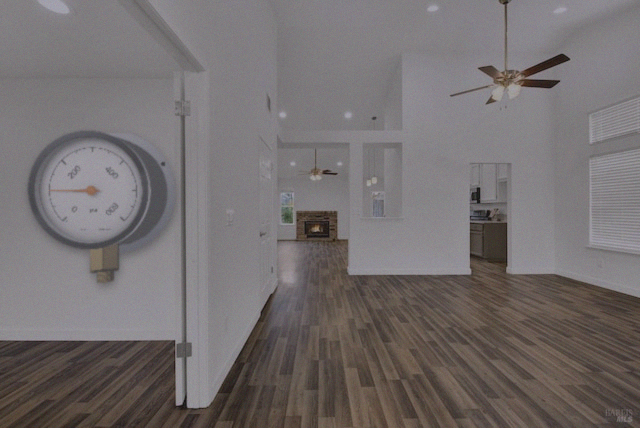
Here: 100psi
